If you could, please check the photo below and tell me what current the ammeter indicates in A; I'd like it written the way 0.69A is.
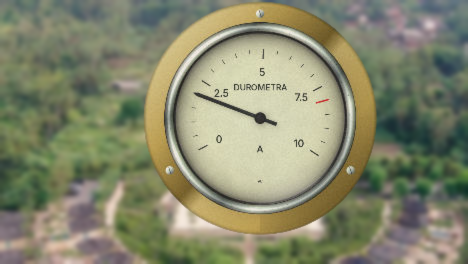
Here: 2A
